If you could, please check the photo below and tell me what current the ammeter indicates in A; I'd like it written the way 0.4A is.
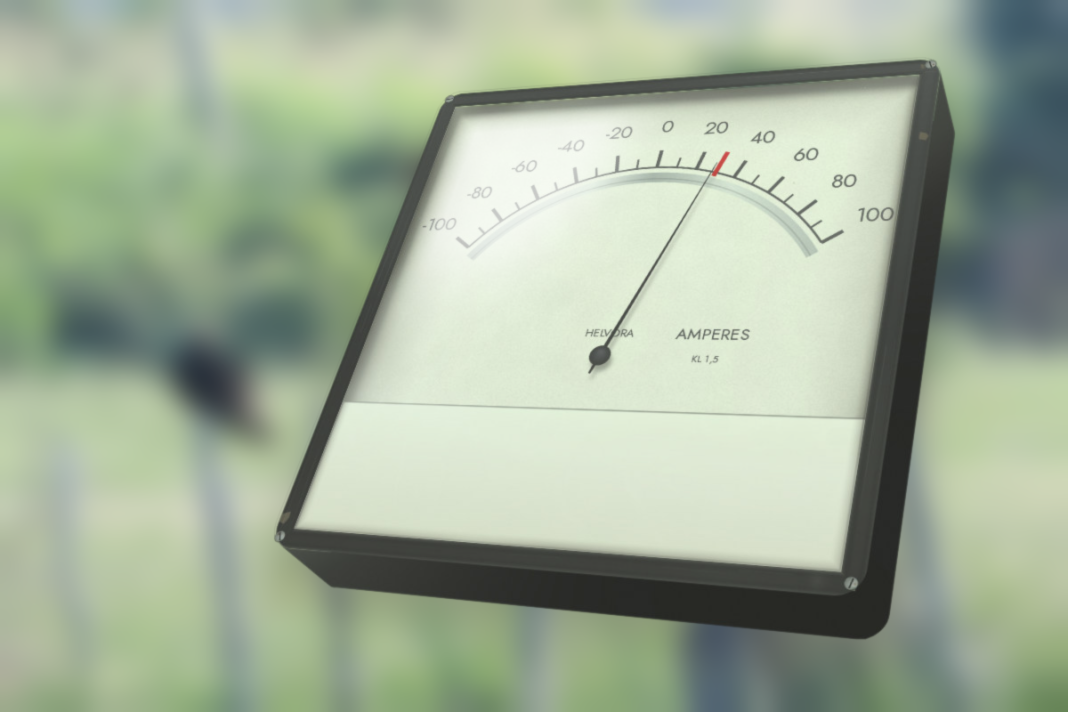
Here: 30A
